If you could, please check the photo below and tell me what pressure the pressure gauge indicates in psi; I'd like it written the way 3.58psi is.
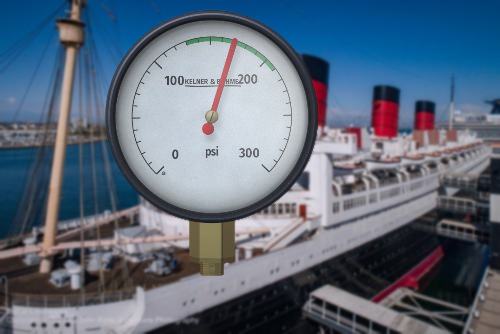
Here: 170psi
